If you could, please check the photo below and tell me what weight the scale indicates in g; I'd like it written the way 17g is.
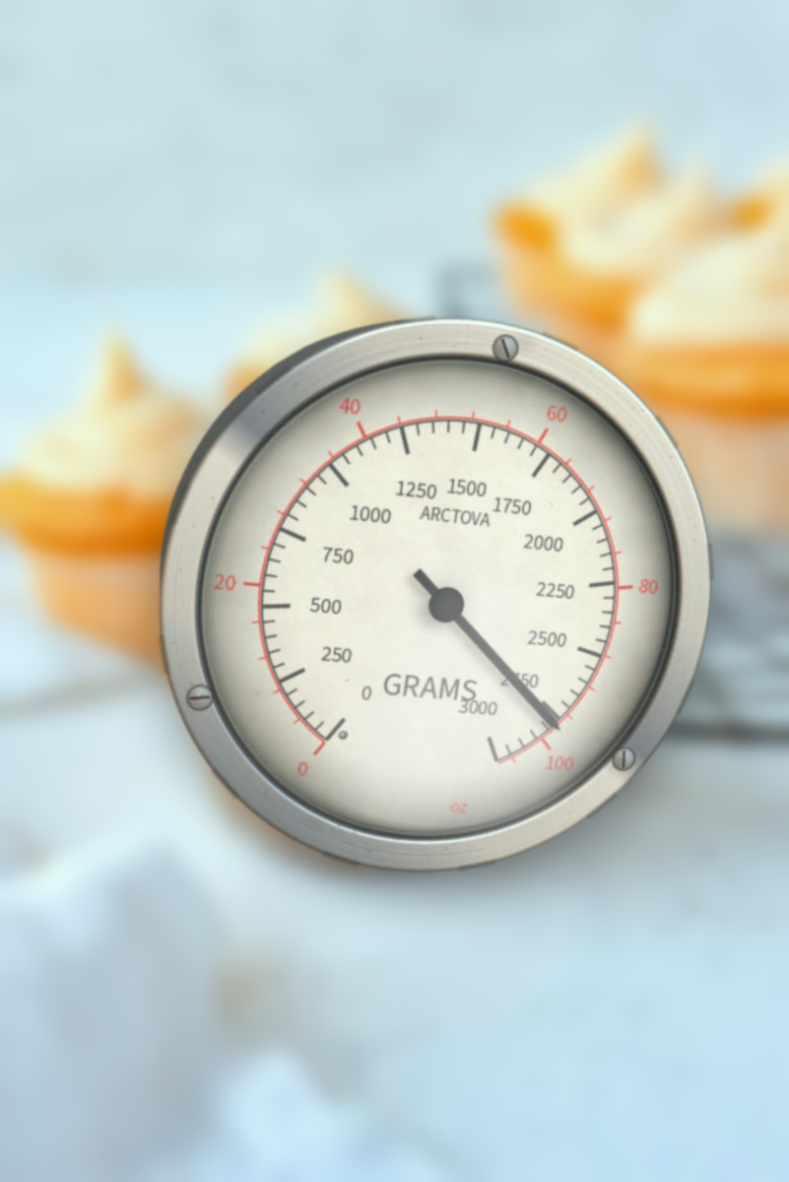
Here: 2775g
